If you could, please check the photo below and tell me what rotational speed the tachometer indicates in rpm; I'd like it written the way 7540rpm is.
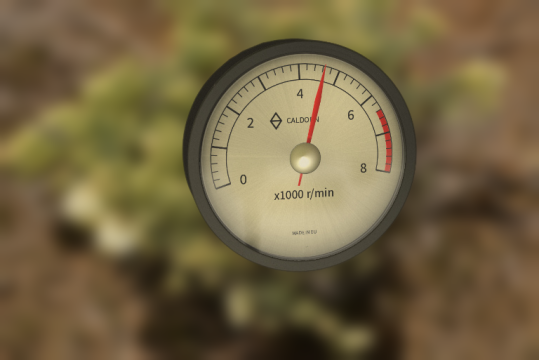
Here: 4600rpm
